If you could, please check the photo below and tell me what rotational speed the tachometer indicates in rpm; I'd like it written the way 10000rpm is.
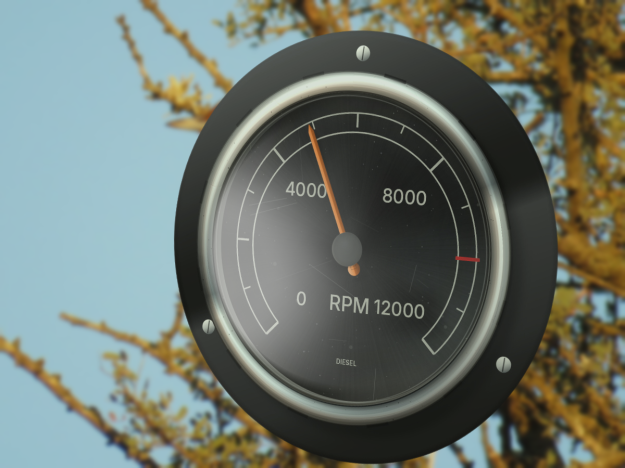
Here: 5000rpm
